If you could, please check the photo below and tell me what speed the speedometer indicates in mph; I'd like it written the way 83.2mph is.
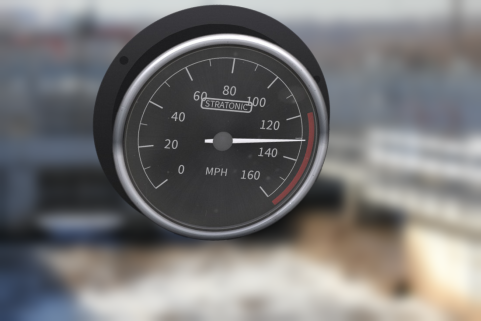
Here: 130mph
